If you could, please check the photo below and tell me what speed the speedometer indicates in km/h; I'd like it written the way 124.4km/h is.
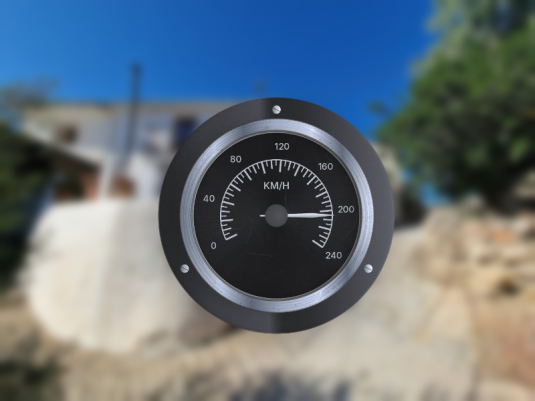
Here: 205km/h
